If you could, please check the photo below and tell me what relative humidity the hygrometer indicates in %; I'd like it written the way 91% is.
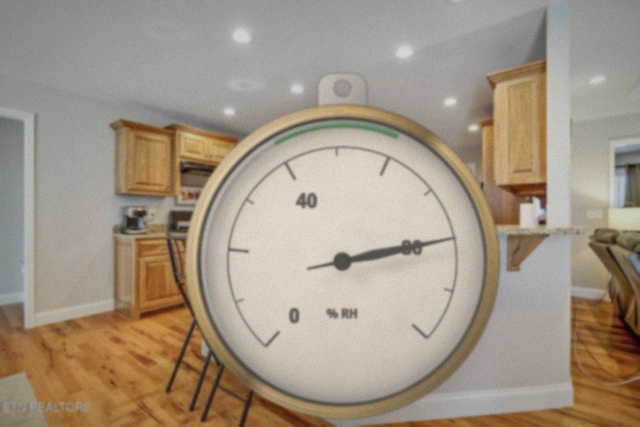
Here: 80%
